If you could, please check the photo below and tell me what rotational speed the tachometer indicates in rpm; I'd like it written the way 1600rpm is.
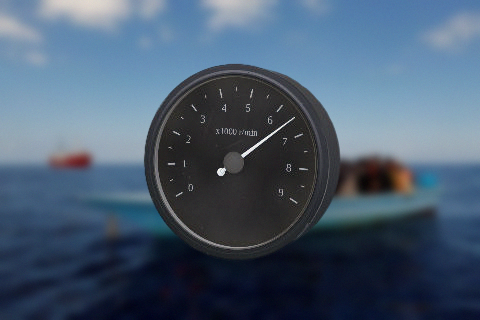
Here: 6500rpm
